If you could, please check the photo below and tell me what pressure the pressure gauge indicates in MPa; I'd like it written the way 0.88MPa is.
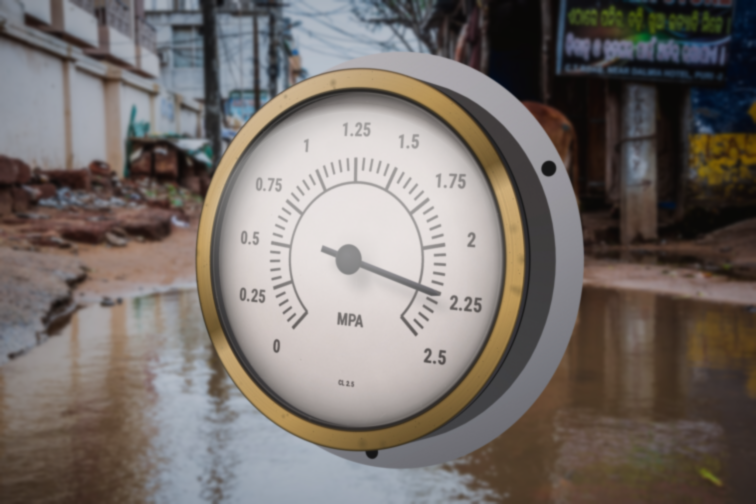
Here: 2.25MPa
